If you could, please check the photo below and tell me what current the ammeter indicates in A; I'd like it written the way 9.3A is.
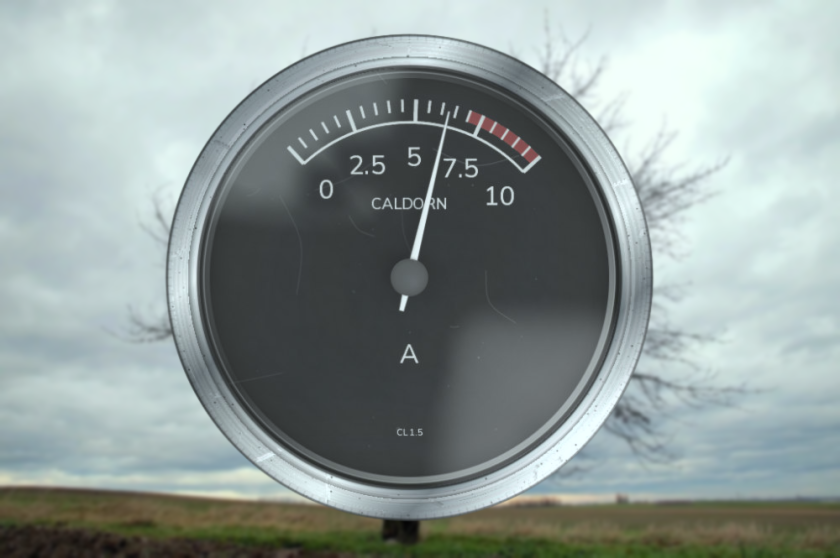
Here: 6.25A
